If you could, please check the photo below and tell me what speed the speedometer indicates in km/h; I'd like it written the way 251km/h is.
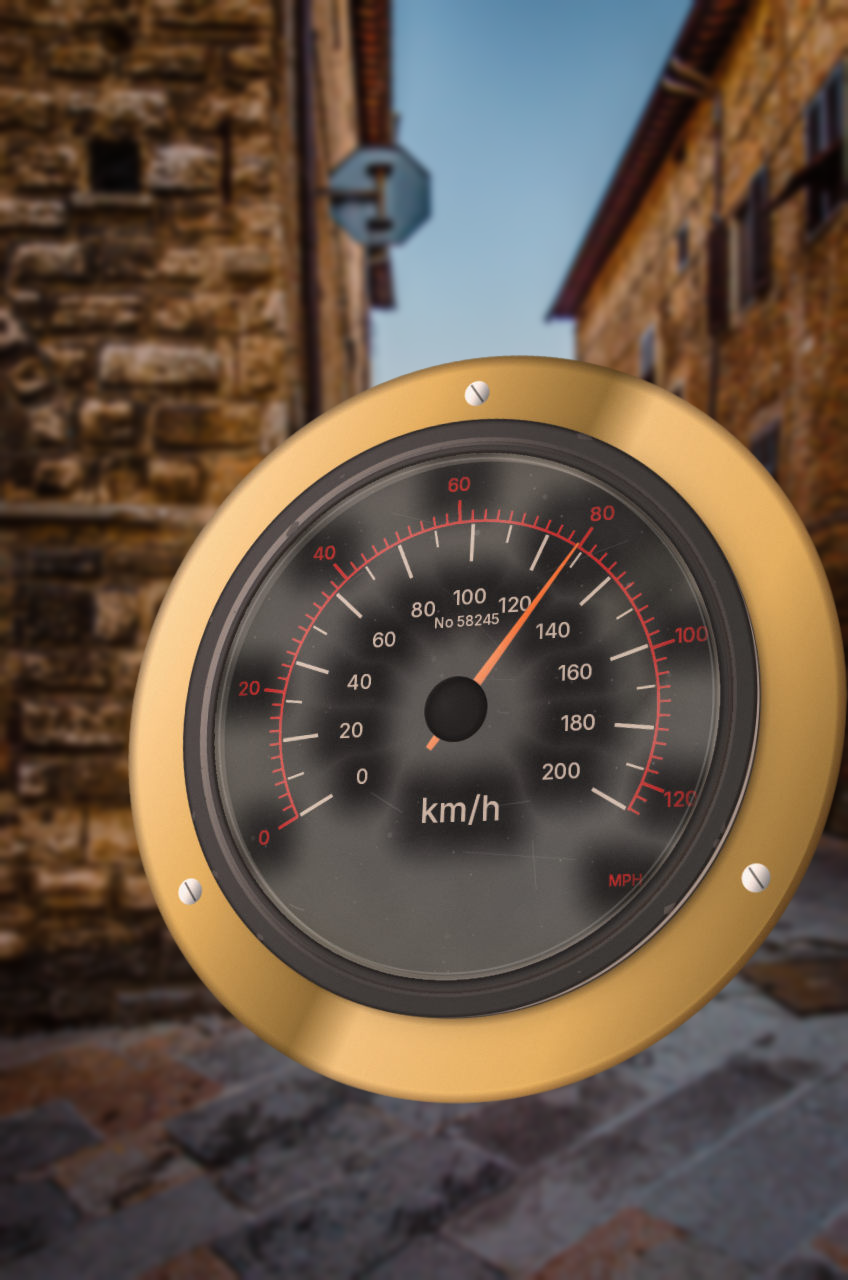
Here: 130km/h
